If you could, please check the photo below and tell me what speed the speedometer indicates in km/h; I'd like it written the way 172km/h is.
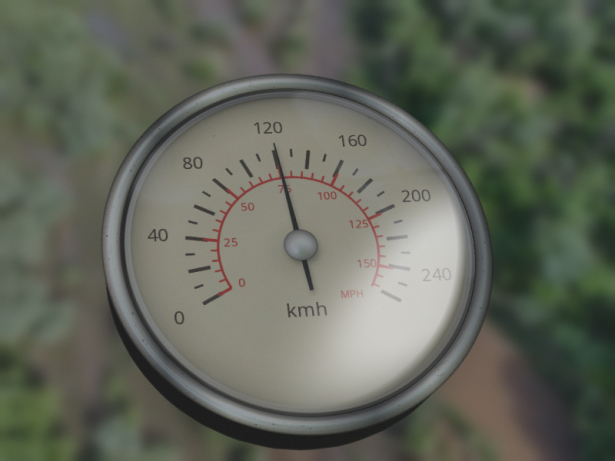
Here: 120km/h
